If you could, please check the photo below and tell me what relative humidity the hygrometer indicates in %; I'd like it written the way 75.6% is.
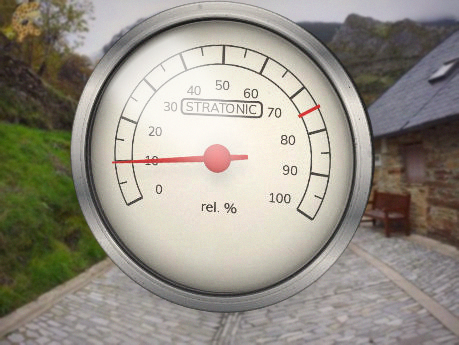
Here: 10%
